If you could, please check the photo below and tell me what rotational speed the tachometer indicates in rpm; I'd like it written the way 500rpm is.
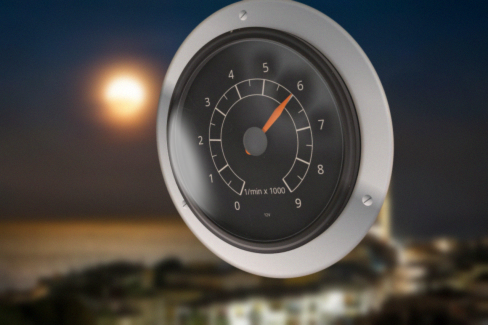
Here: 6000rpm
